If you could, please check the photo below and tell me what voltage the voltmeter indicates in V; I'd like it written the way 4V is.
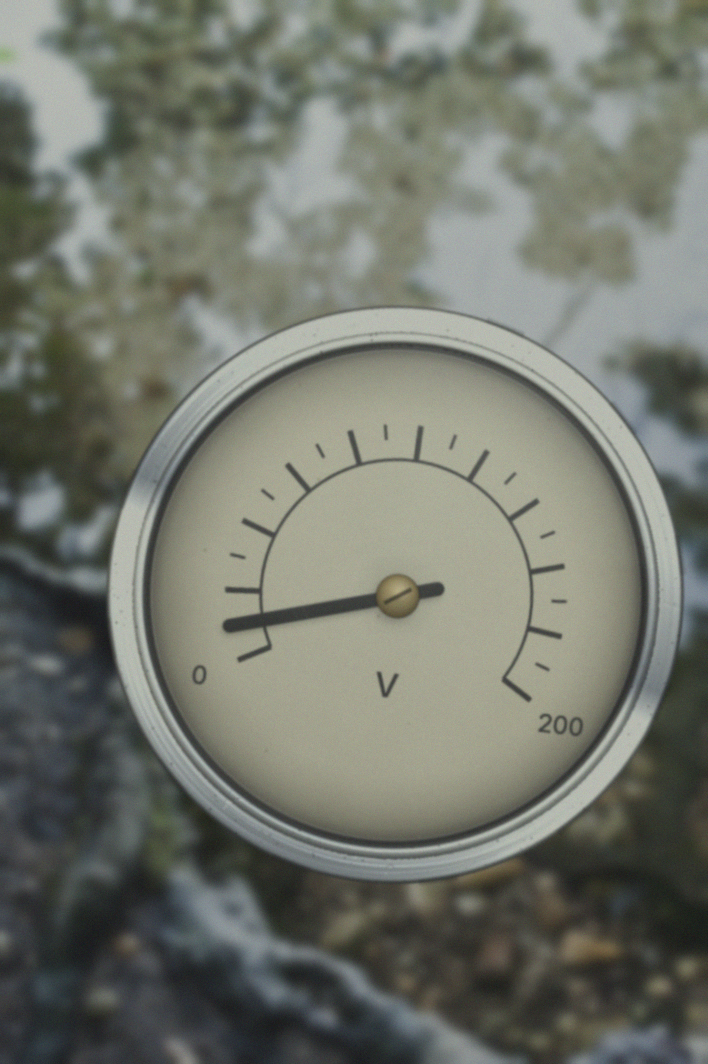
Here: 10V
